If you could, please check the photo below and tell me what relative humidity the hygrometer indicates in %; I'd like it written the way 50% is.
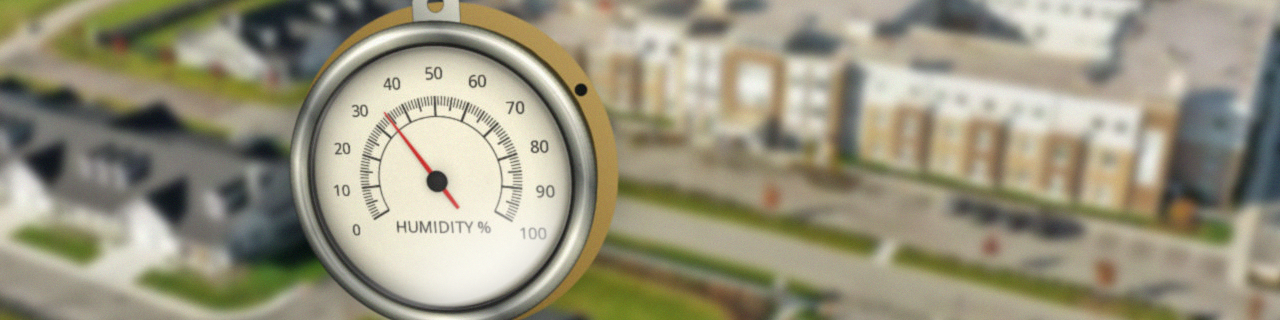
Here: 35%
